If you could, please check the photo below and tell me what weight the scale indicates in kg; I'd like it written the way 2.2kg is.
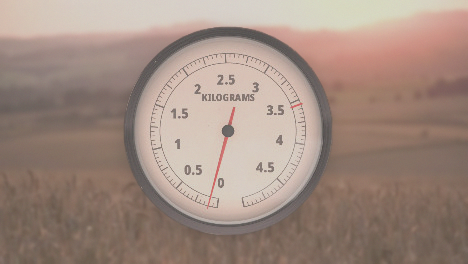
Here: 0.1kg
